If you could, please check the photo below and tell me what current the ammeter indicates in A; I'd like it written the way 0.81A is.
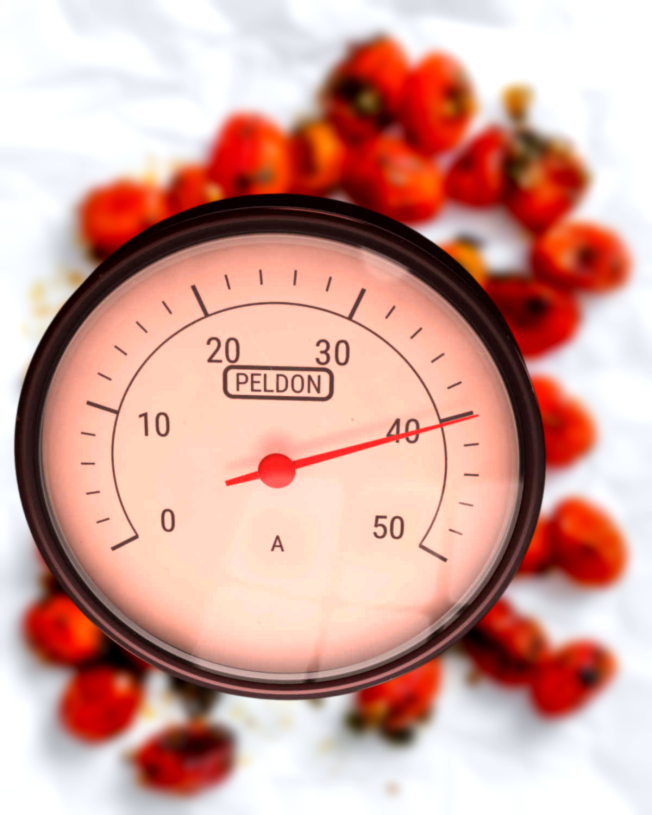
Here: 40A
